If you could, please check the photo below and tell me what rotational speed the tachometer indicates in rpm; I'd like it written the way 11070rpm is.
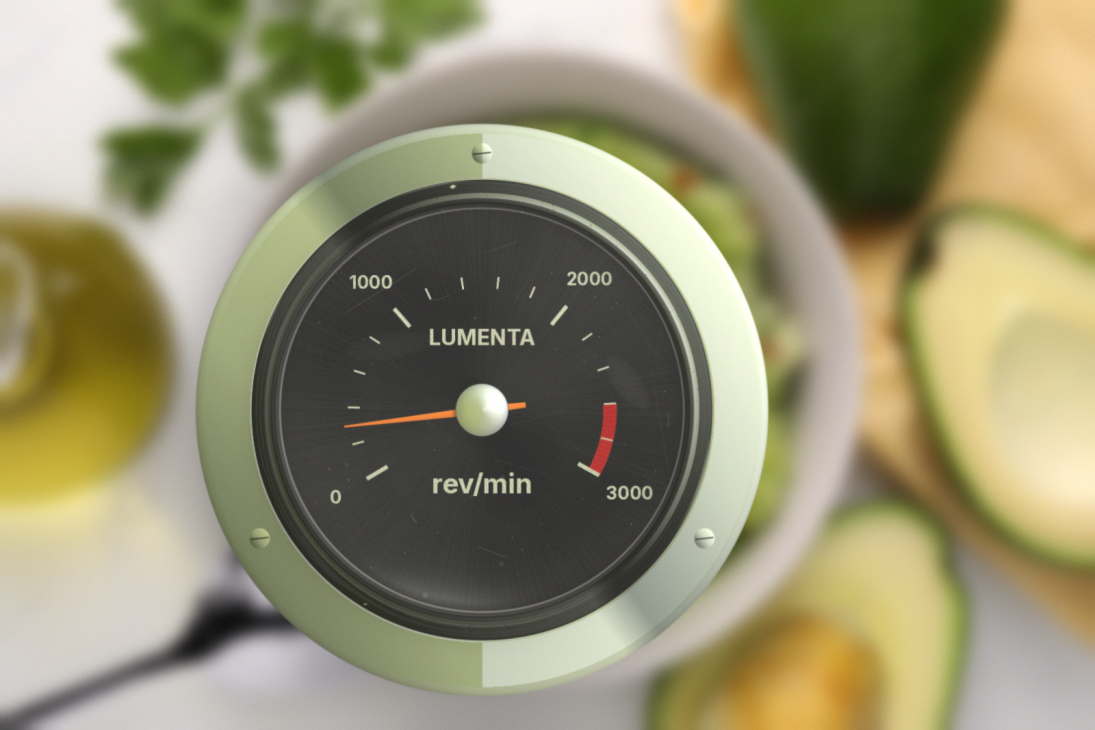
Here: 300rpm
